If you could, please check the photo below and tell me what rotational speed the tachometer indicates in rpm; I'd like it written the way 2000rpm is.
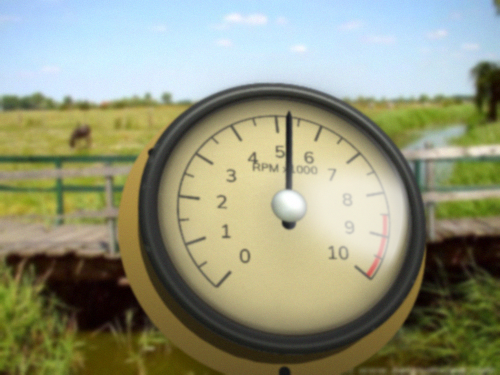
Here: 5250rpm
